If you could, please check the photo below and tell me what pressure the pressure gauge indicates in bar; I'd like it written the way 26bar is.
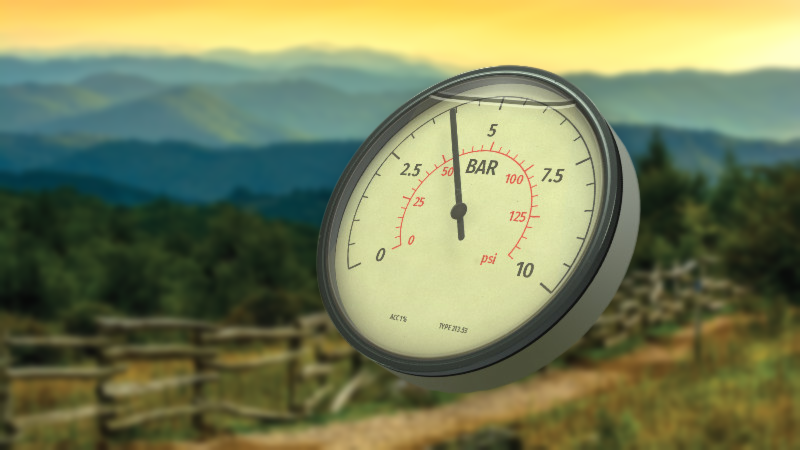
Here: 4bar
